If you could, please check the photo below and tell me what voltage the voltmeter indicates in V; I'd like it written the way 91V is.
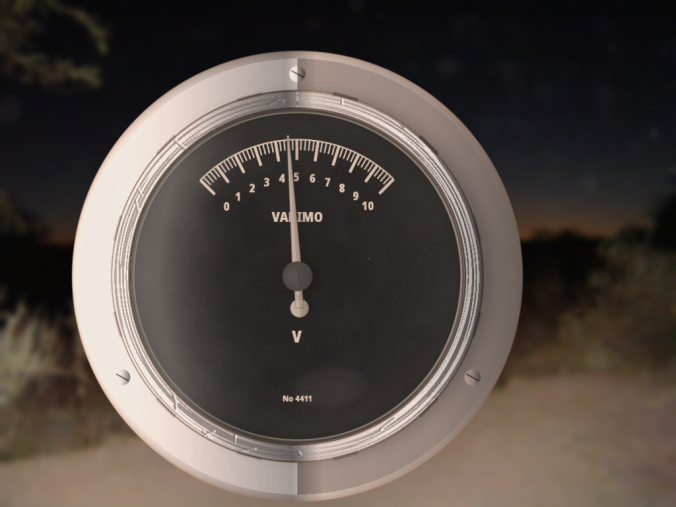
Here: 4.6V
